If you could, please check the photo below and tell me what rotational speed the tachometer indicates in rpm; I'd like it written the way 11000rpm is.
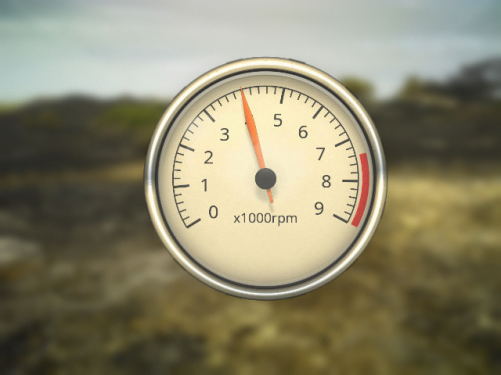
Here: 4000rpm
